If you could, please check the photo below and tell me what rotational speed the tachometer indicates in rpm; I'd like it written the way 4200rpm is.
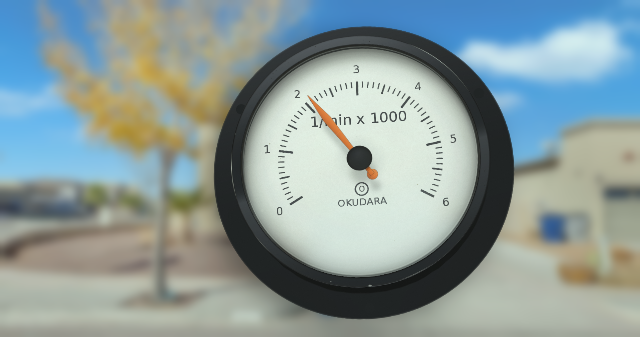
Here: 2100rpm
